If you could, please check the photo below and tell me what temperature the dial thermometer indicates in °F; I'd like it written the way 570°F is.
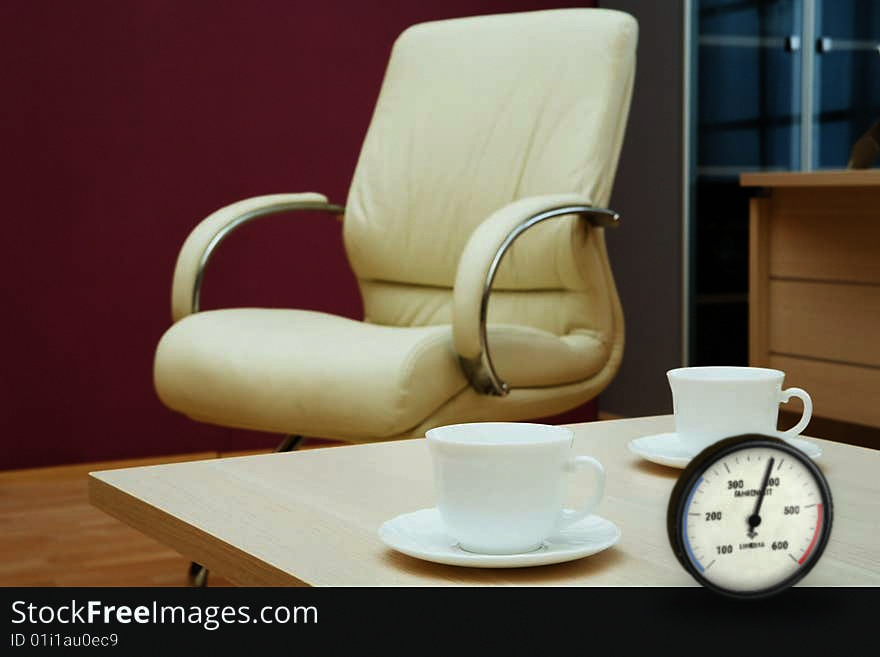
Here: 380°F
